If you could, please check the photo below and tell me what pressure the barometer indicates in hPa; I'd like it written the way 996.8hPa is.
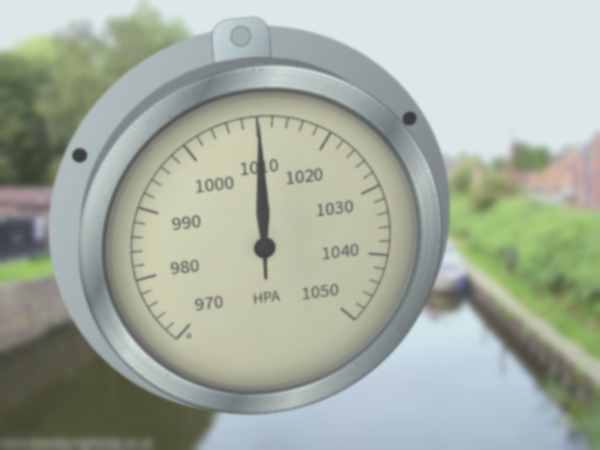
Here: 1010hPa
